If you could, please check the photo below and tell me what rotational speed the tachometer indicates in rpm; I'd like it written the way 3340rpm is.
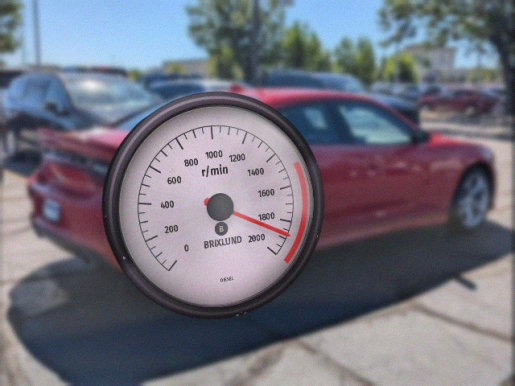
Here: 1875rpm
